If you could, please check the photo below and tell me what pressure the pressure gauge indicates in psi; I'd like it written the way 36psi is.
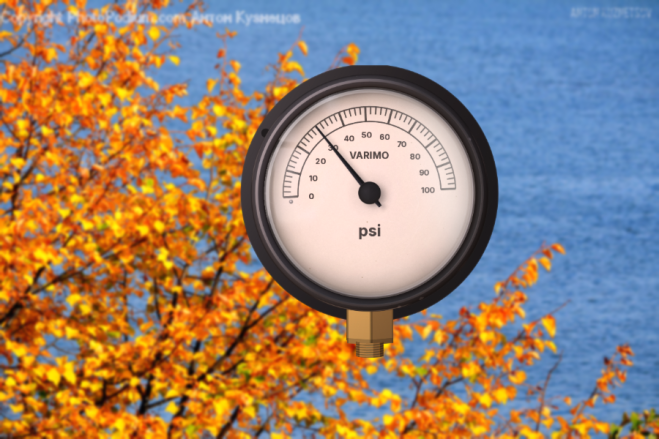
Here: 30psi
